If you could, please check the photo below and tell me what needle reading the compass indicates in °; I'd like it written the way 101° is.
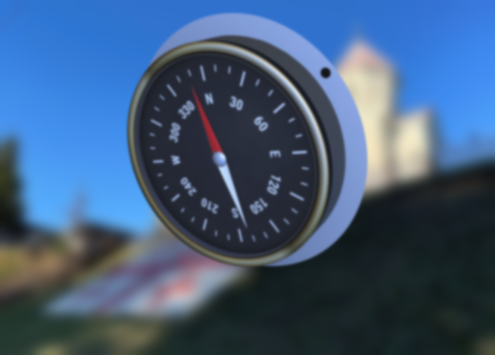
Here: 350°
